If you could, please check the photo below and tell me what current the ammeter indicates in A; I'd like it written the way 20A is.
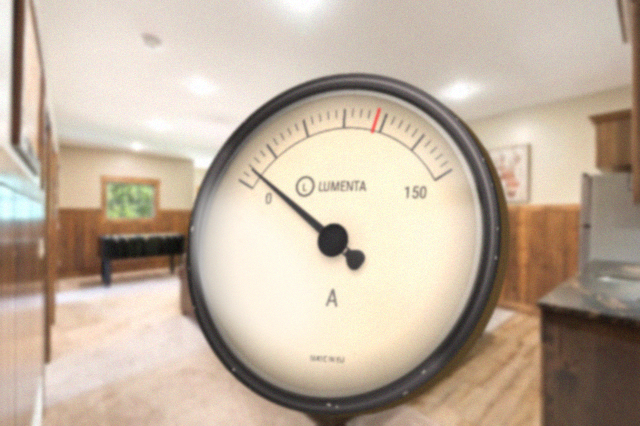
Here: 10A
